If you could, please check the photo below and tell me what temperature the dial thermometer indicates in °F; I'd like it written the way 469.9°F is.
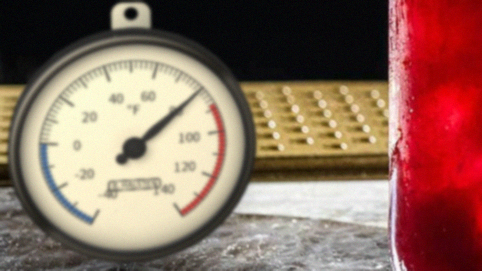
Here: 80°F
